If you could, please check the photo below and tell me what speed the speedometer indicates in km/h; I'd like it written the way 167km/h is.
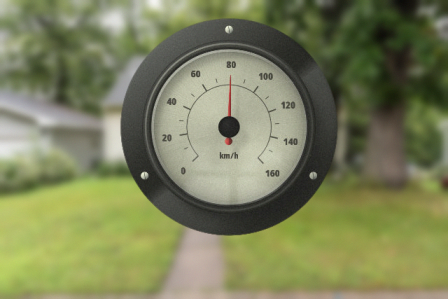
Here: 80km/h
